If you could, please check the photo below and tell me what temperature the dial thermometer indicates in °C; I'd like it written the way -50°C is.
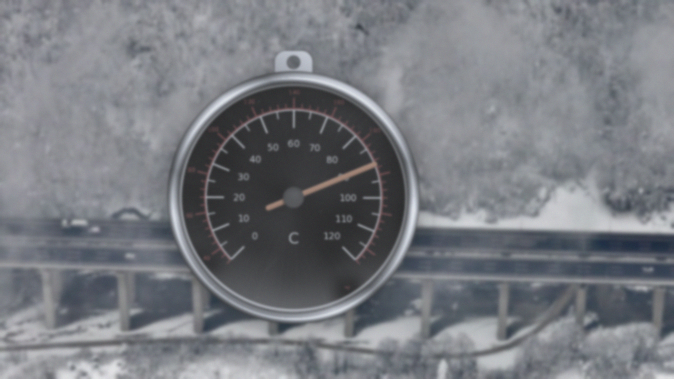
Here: 90°C
